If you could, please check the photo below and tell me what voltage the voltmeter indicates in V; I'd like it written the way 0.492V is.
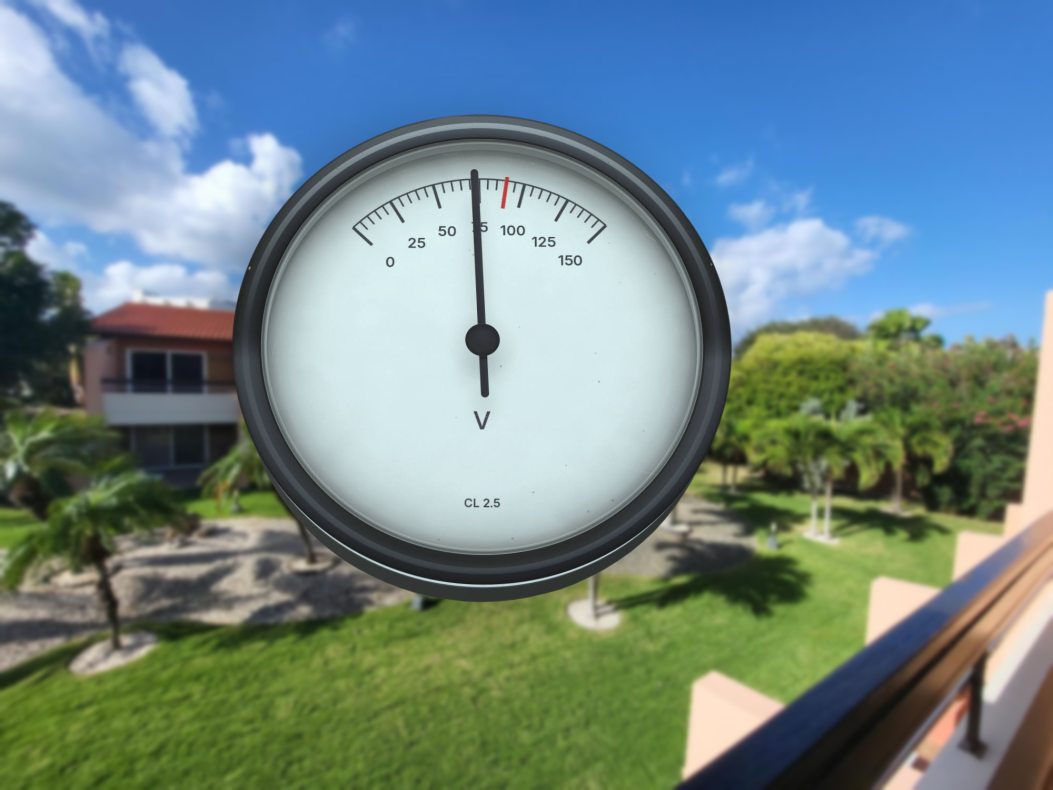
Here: 72.5V
